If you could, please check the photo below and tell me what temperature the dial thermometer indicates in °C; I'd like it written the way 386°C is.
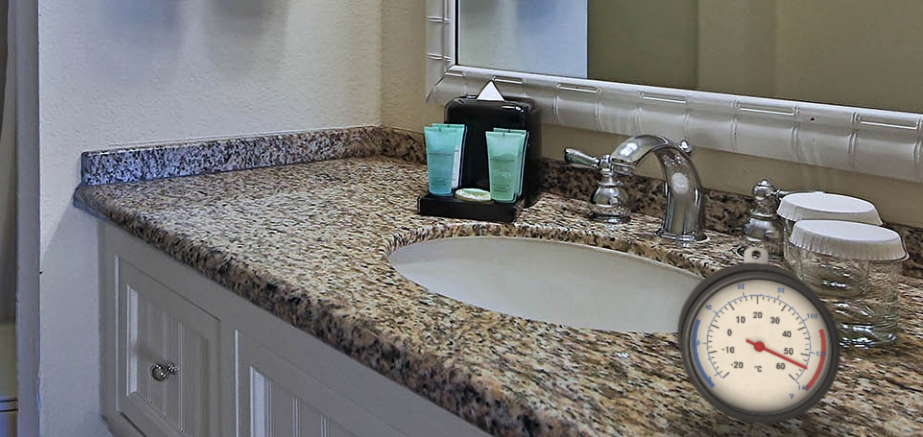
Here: 54°C
